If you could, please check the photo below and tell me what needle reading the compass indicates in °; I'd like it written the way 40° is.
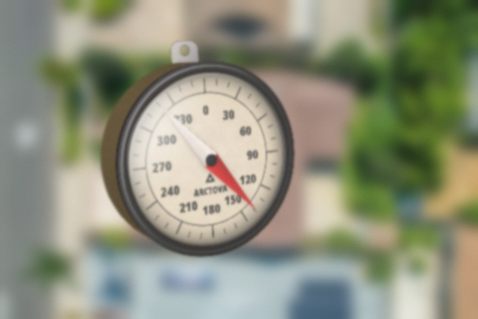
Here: 140°
